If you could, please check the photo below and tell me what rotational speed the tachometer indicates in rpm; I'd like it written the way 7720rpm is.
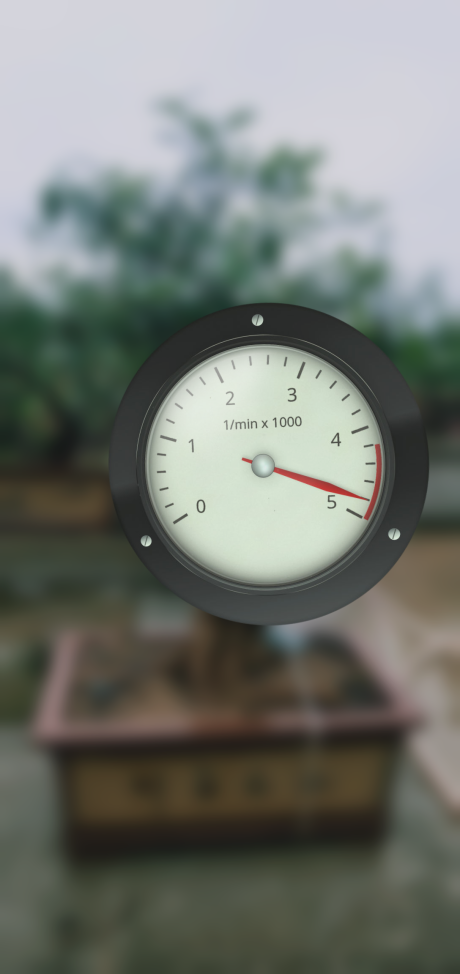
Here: 4800rpm
